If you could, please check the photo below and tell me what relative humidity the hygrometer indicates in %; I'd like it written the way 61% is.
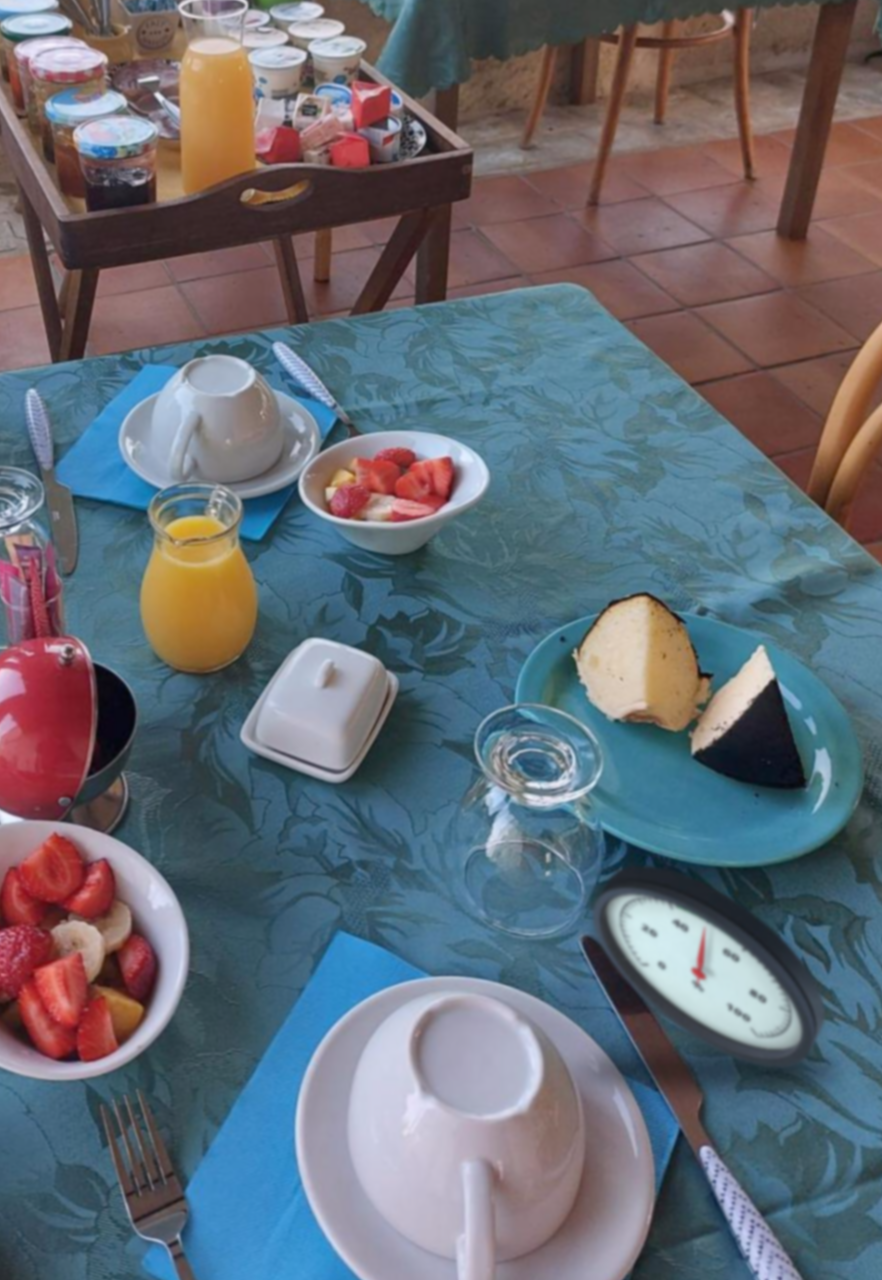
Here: 50%
